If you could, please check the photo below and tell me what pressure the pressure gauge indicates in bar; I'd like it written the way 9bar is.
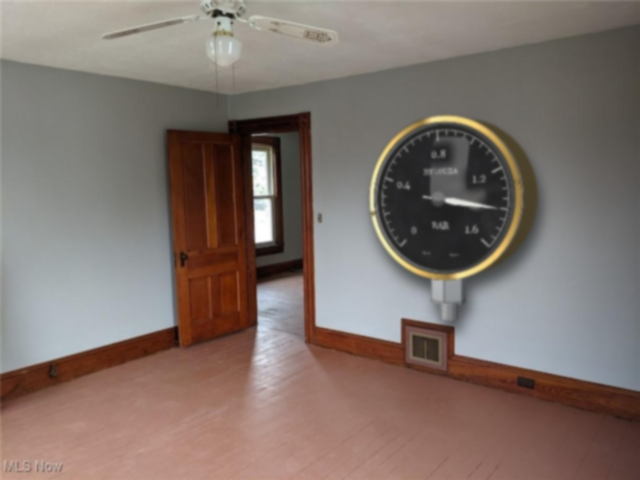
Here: 1.4bar
